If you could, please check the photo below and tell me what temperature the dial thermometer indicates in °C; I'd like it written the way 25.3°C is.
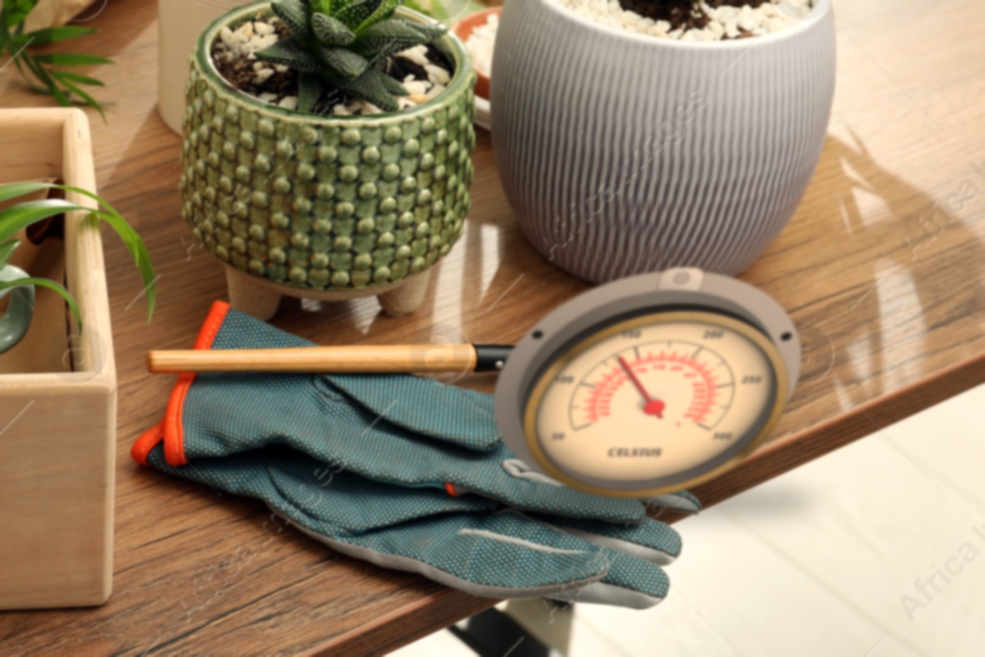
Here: 137.5°C
